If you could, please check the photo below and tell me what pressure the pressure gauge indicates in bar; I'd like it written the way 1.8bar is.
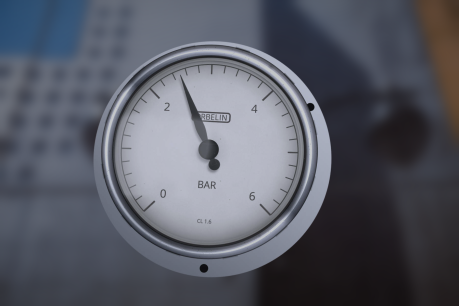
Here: 2.5bar
